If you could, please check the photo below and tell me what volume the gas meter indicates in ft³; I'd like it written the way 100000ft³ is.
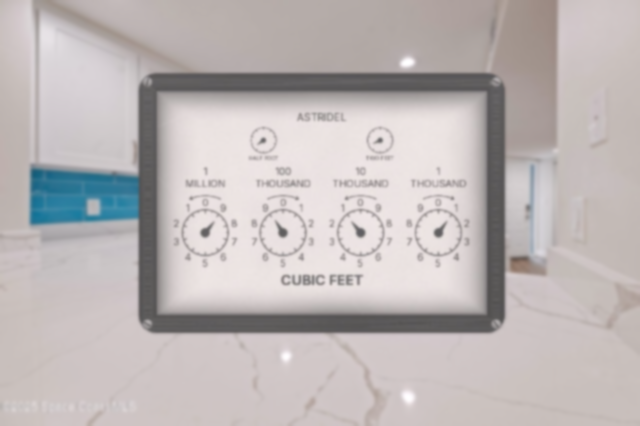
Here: 891100ft³
